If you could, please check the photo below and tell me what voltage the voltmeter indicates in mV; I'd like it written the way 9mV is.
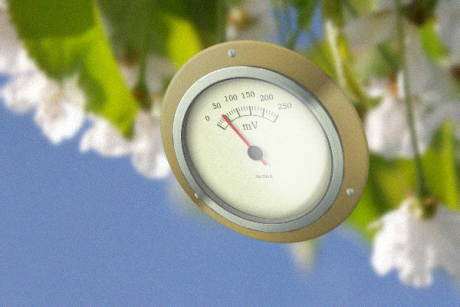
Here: 50mV
